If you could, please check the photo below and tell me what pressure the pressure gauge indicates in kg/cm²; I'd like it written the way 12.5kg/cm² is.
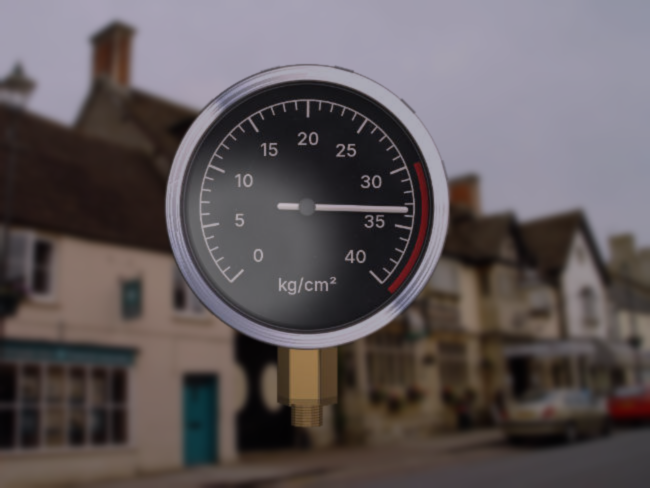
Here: 33.5kg/cm²
